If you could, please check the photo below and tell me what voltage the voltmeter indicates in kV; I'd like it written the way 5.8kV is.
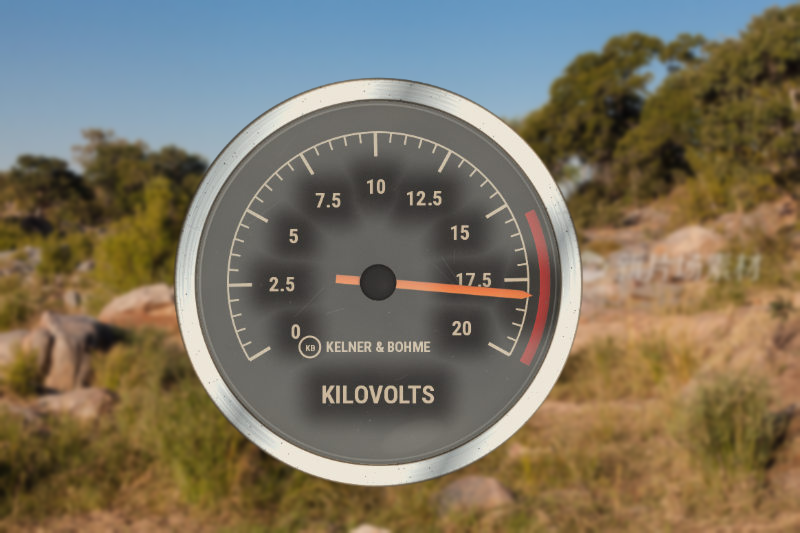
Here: 18kV
